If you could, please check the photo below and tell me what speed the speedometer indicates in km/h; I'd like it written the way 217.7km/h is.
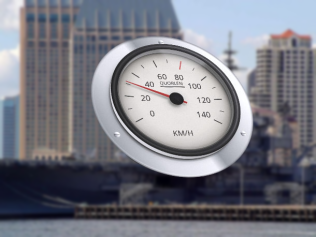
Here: 30km/h
